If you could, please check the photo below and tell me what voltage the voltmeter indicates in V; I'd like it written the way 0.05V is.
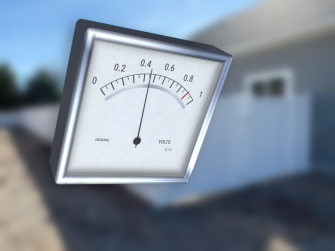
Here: 0.45V
